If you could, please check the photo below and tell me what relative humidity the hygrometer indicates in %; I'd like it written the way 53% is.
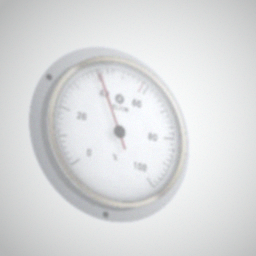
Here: 40%
